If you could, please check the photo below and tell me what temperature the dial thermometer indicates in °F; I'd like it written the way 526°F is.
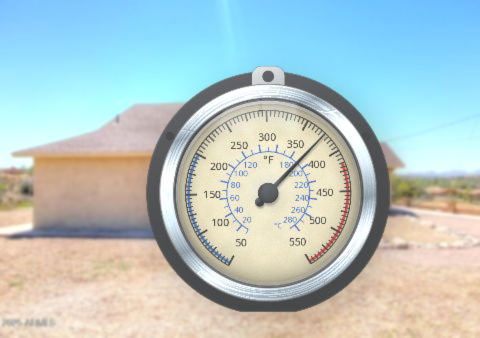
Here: 375°F
